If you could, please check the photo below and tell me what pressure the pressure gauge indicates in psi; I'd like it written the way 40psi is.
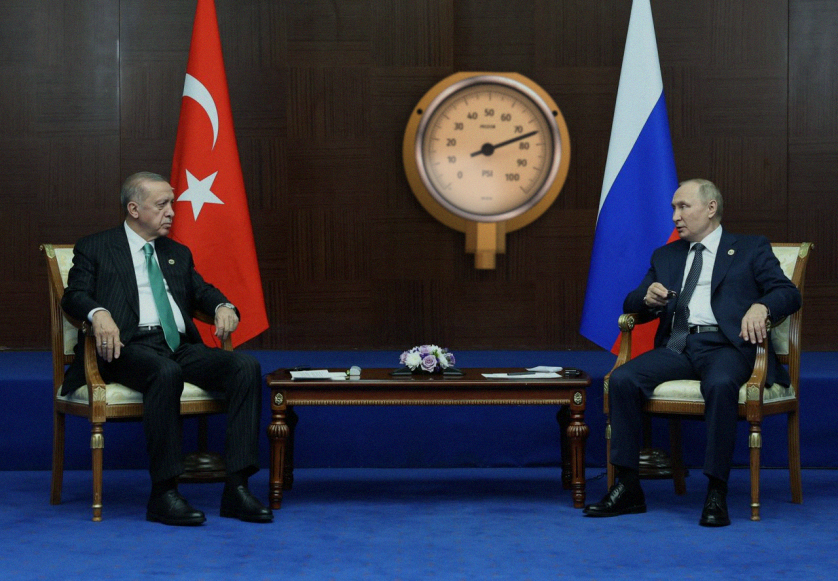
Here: 75psi
